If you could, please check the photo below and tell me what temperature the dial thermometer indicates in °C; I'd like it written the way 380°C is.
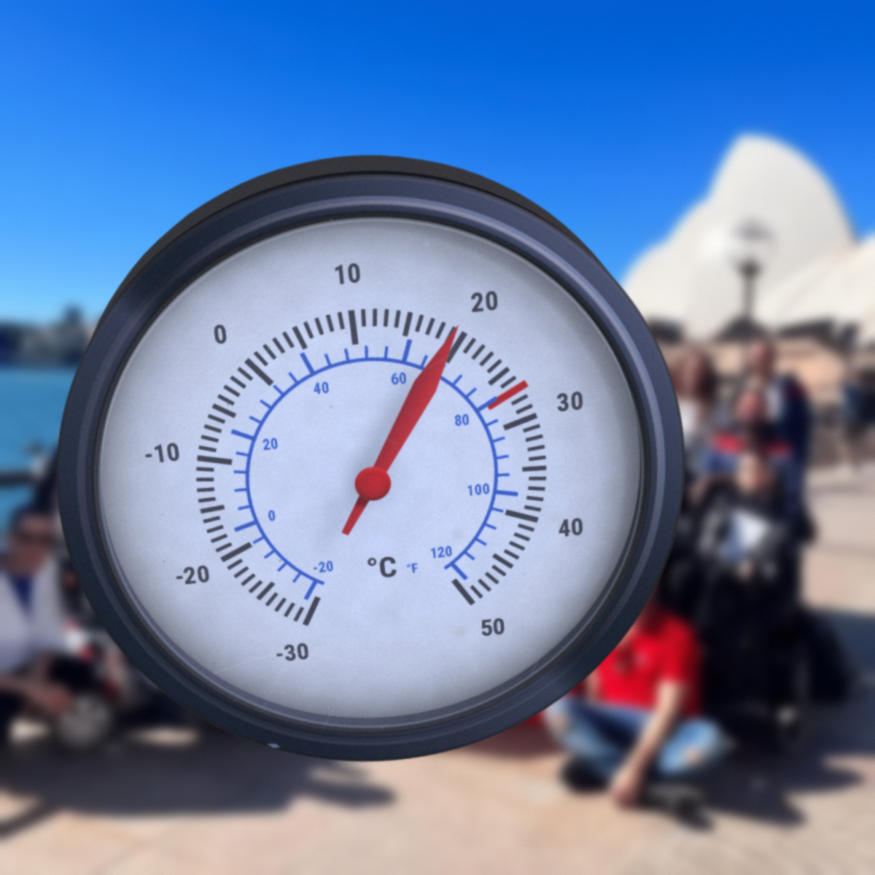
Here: 19°C
